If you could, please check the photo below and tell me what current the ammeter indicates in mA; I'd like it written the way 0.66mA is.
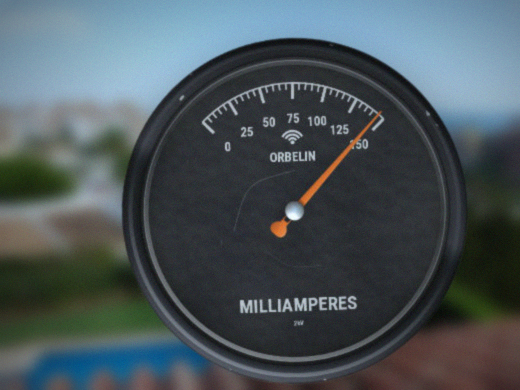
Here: 145mA
